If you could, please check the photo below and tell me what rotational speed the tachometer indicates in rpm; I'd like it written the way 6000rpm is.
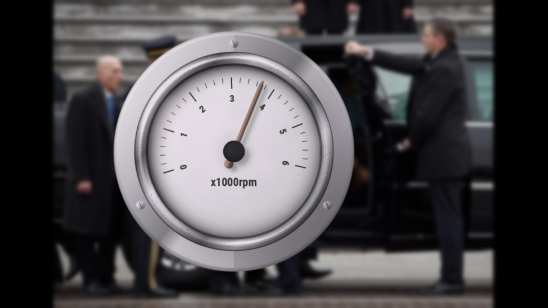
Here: 3700rpm
